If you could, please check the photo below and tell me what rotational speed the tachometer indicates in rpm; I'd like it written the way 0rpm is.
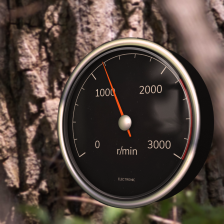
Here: 1200rpm
